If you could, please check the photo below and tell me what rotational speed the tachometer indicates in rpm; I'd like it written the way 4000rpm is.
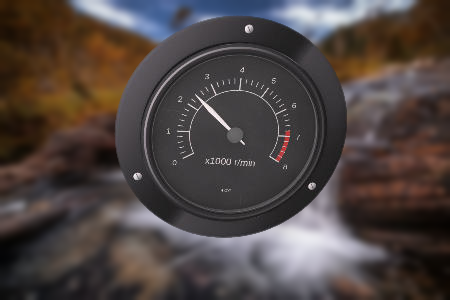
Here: 2400rpm
